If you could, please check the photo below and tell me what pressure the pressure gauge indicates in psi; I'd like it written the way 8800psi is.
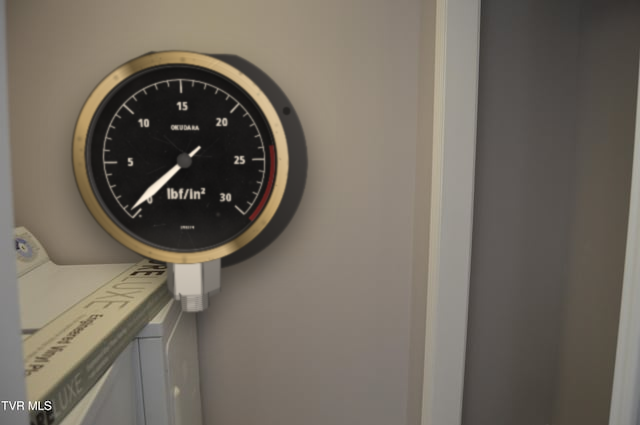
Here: 0.5psi
